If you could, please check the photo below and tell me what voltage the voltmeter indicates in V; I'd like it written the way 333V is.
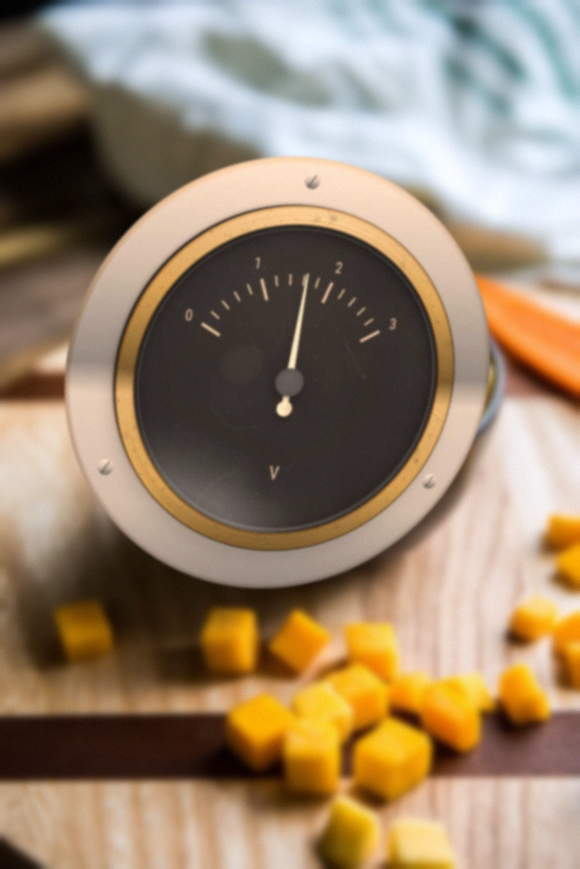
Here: 1.6V
